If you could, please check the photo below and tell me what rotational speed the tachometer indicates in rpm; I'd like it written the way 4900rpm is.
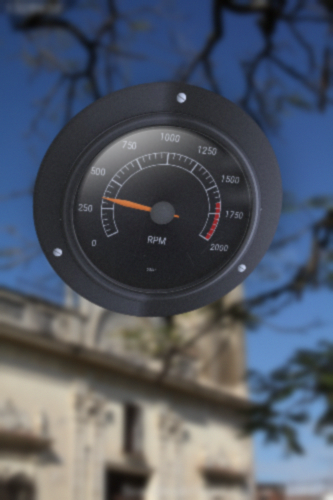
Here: 350rpm
